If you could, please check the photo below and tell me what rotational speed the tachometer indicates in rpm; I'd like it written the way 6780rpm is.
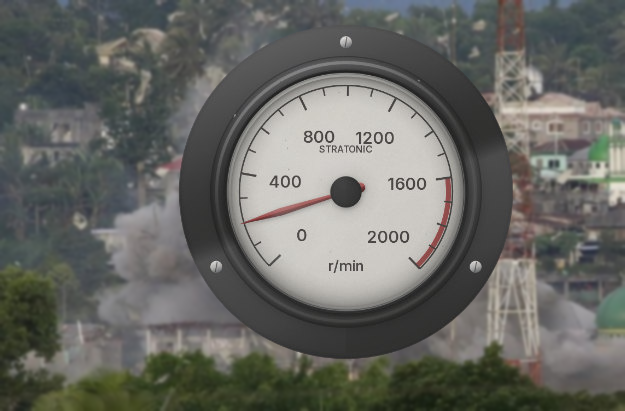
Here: 200rpm
